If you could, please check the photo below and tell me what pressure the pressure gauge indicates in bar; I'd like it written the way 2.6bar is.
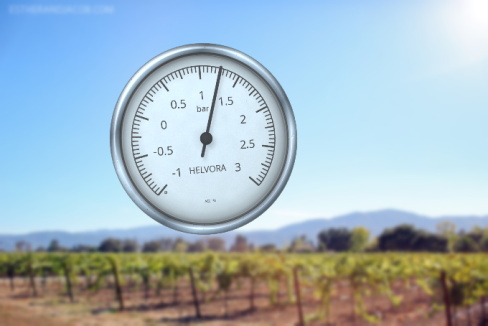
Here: 1.25bar
